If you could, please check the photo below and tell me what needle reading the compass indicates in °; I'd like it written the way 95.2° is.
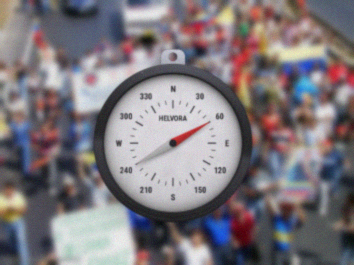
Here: 60°
